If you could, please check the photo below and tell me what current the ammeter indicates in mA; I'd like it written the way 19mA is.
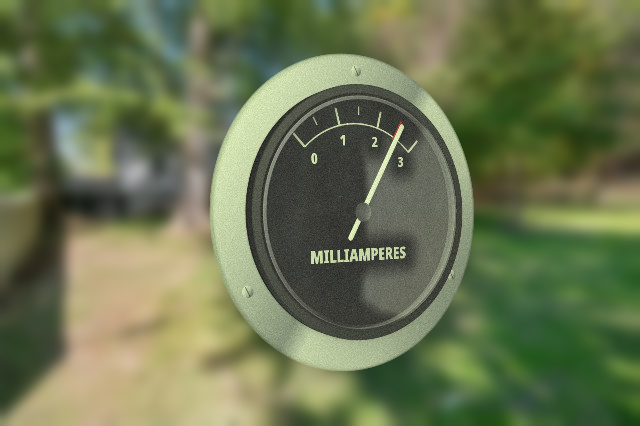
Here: 2.5mA
